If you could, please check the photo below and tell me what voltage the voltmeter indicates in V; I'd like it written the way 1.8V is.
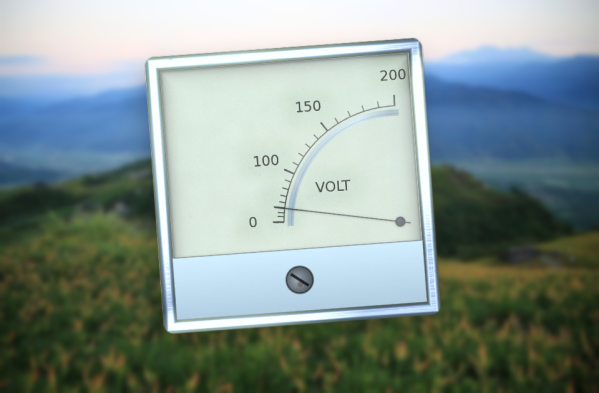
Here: 50V
